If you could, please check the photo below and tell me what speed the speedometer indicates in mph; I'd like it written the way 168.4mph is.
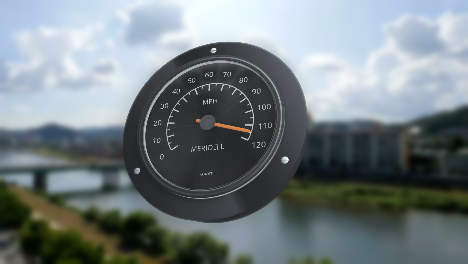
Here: 115mph
